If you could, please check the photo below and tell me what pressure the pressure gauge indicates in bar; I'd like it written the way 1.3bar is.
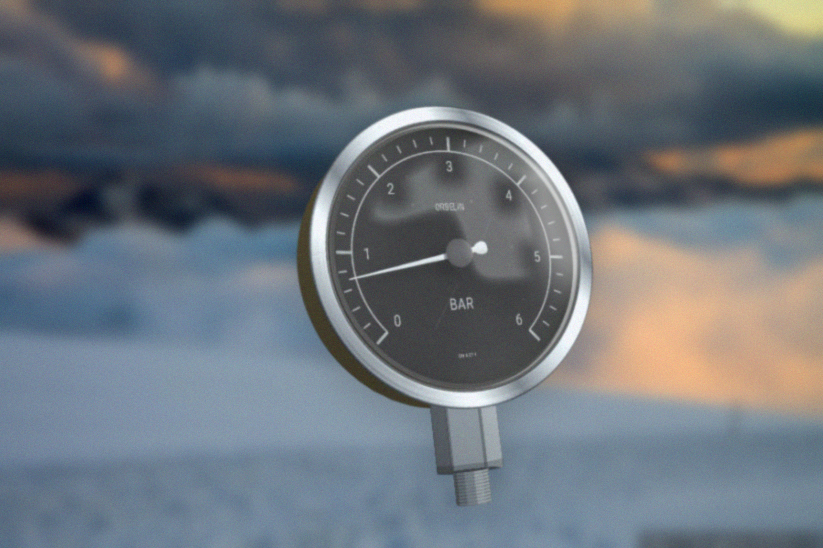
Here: 0.7bar
